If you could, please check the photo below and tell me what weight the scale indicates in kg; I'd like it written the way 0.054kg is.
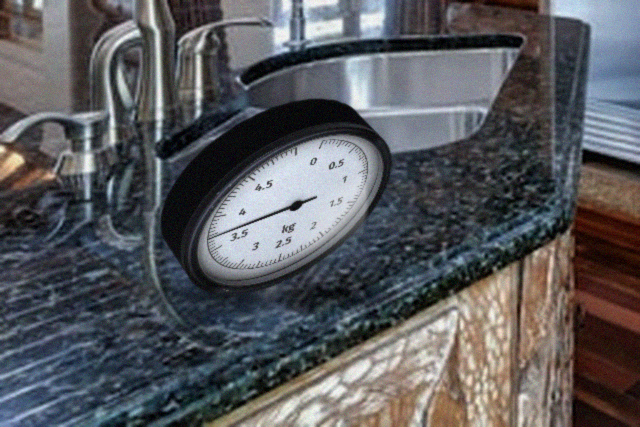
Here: 3.75kg
